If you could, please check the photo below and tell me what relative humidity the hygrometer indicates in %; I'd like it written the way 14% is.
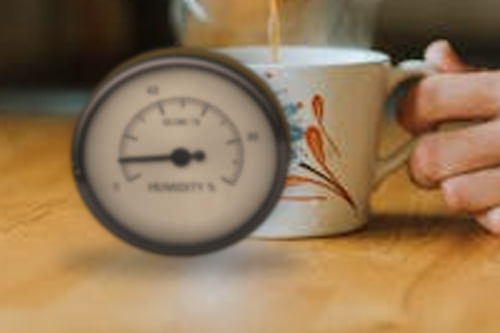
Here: 10%
